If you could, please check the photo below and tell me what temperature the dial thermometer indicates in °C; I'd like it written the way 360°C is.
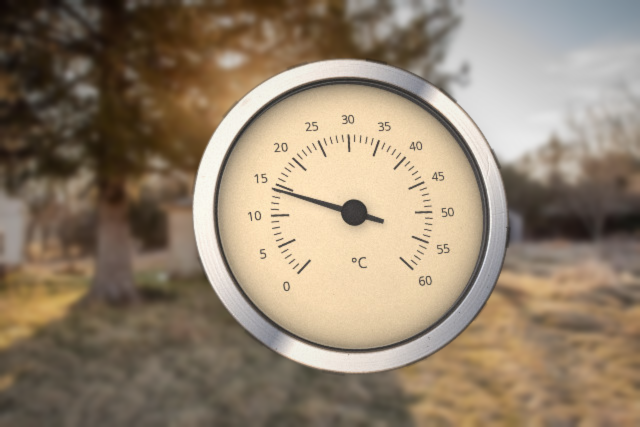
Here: 14°C
